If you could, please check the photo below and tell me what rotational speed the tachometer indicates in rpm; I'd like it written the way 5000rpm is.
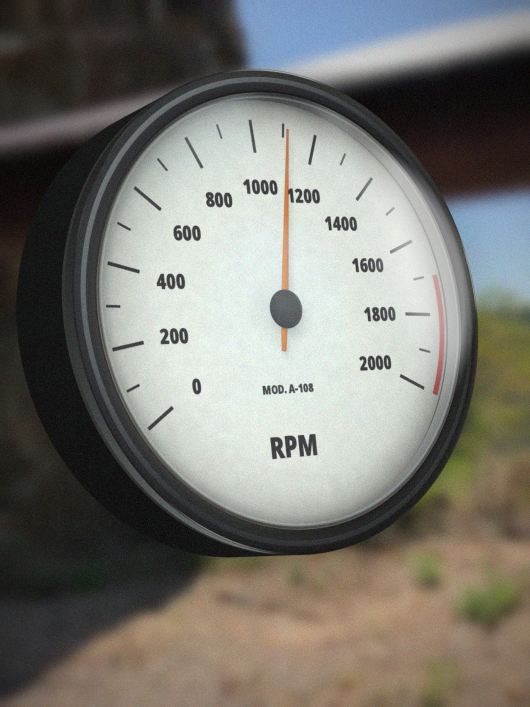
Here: 1100rpm
